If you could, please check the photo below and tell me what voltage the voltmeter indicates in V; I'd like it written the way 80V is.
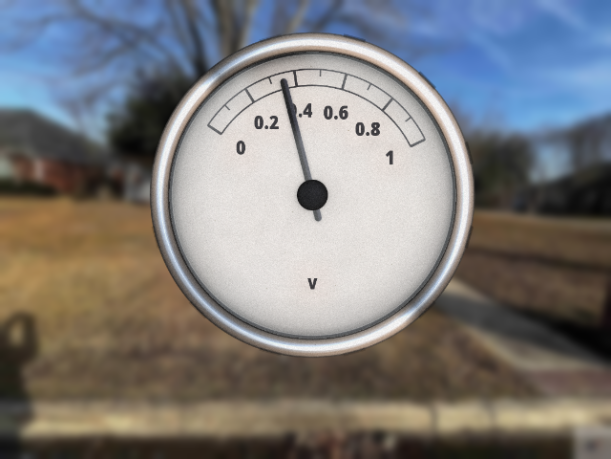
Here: 0.35V
